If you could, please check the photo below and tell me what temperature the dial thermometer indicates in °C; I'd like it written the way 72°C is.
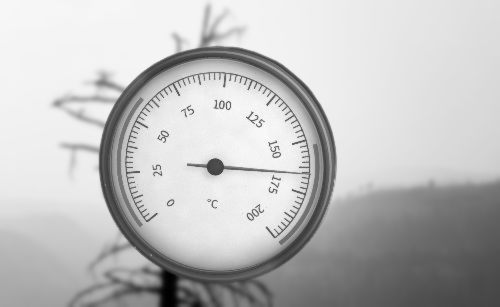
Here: 165°C
